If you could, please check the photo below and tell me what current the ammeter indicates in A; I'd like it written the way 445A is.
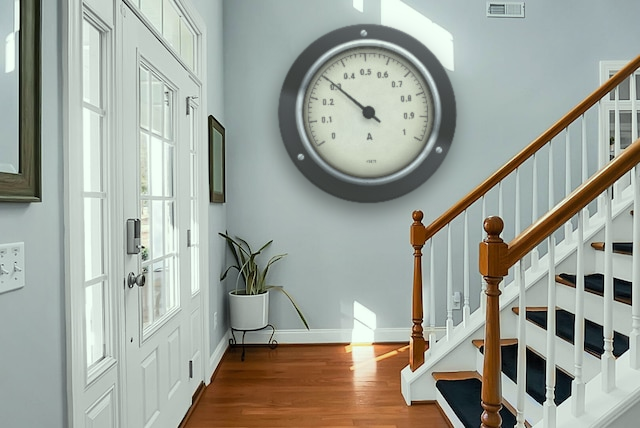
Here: 0.3A
